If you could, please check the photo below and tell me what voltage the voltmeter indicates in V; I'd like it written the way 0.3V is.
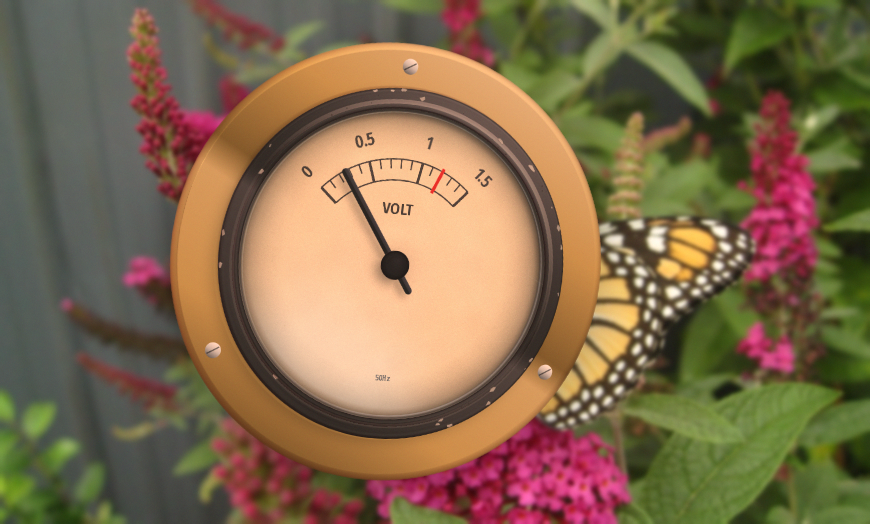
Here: 0.25V
